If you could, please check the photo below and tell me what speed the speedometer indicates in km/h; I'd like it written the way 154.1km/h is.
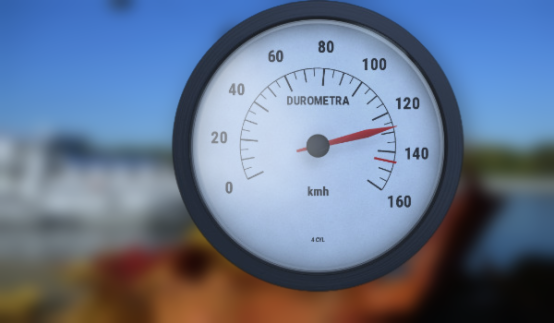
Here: 127.5km/h
